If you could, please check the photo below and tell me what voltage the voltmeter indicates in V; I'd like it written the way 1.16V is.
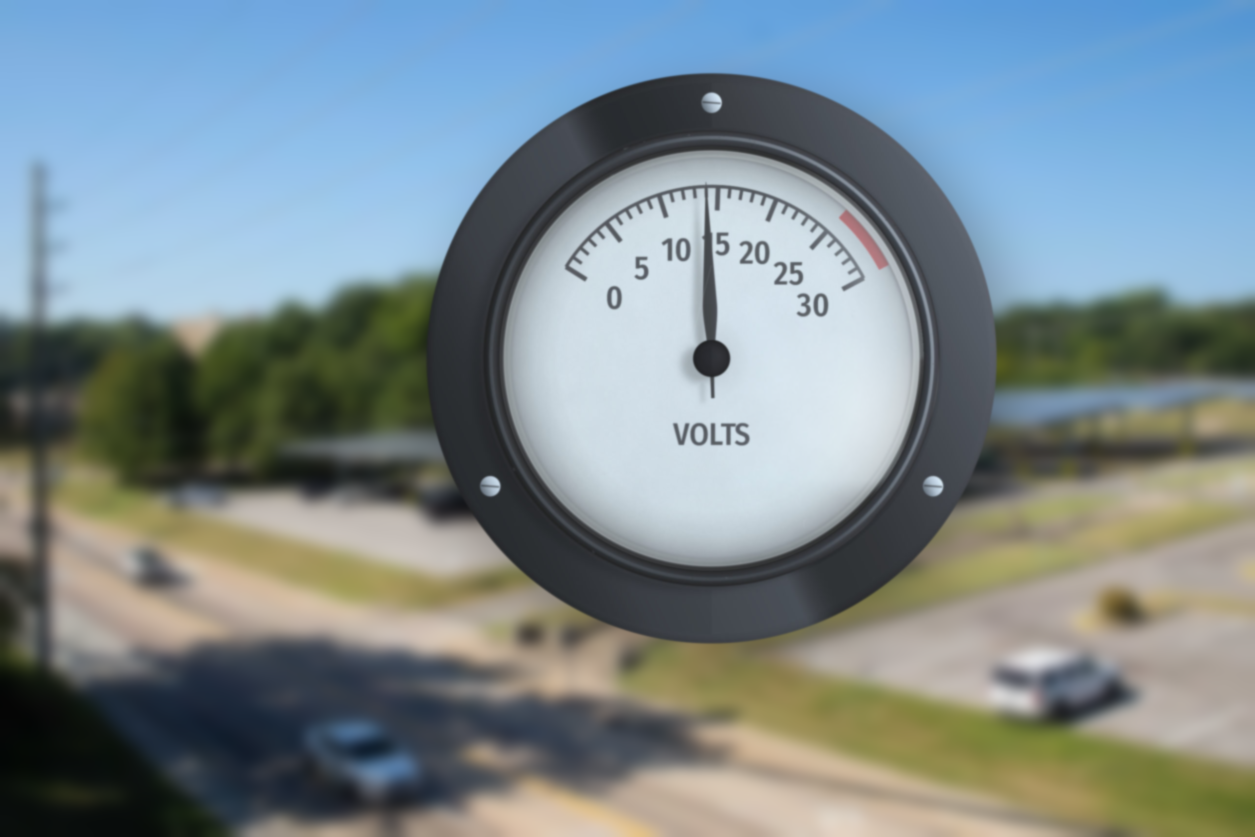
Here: 14V
